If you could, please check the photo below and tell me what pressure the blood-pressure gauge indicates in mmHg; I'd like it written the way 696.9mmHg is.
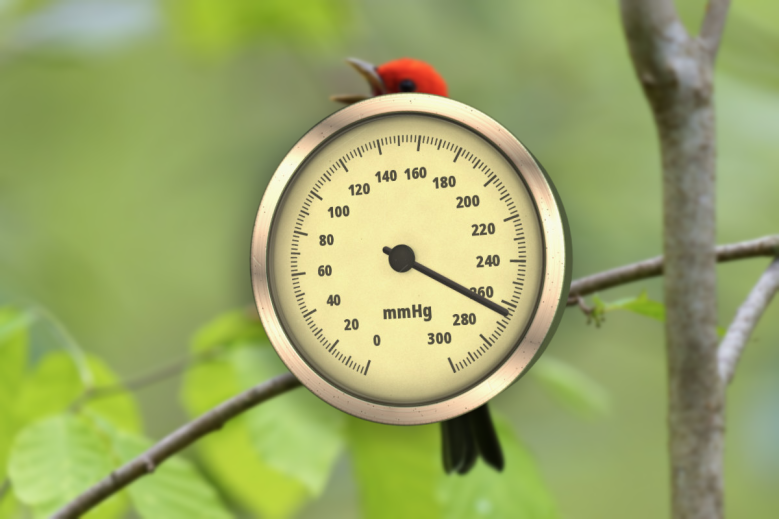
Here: 264mmHg
